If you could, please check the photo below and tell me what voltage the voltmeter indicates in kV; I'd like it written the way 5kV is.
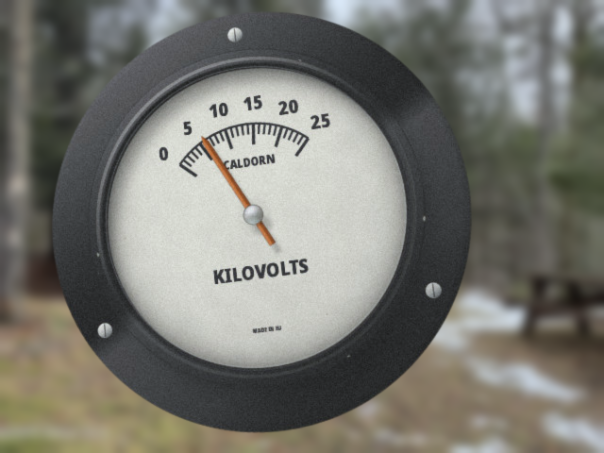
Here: 6kV
